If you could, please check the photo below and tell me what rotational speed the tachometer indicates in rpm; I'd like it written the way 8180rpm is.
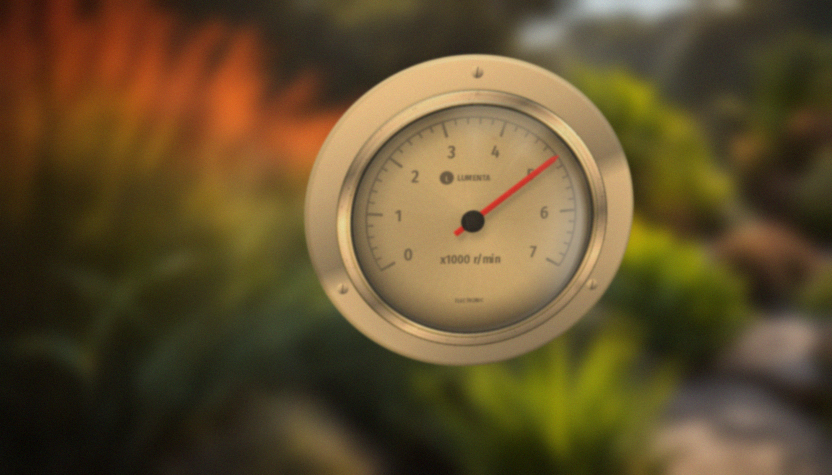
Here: 5000rpm
